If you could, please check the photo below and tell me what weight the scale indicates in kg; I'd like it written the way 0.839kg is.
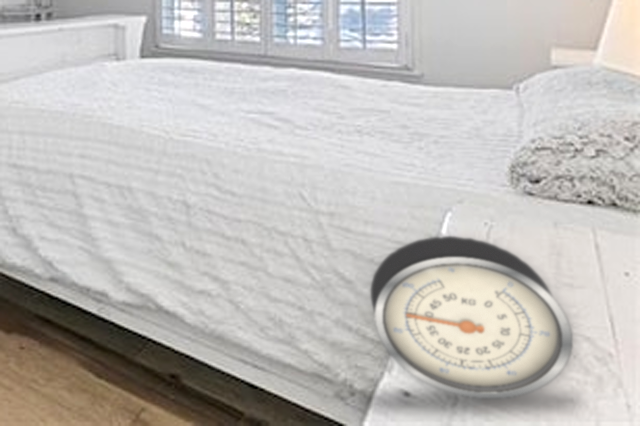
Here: 40kg
